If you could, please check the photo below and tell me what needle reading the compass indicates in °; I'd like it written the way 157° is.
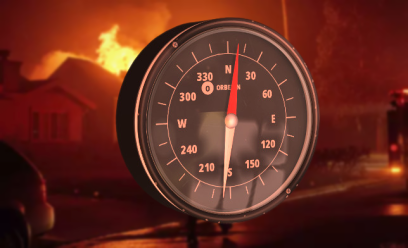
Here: 7.5°
